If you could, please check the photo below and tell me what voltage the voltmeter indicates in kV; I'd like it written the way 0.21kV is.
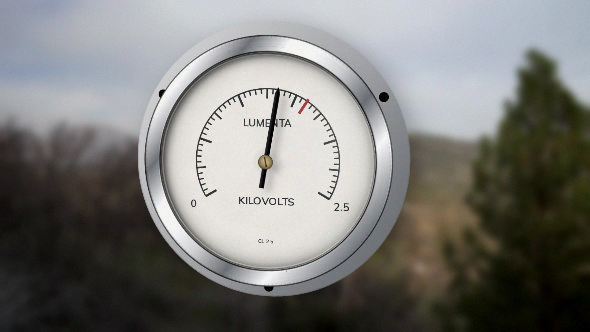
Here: 1.35kV
